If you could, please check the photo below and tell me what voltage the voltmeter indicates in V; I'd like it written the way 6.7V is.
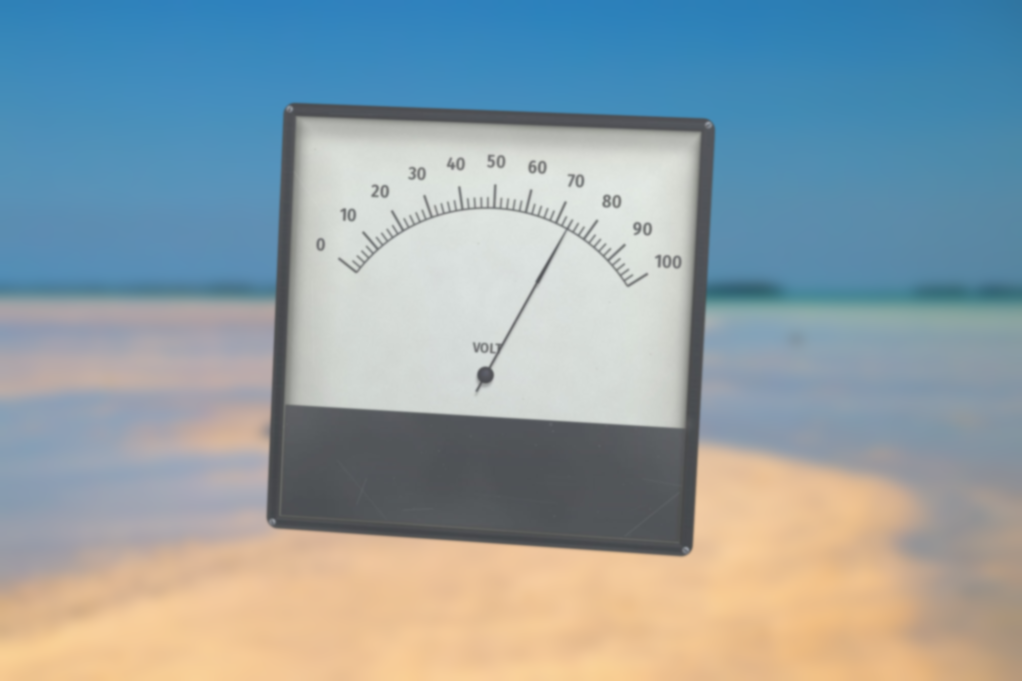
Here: 74V
